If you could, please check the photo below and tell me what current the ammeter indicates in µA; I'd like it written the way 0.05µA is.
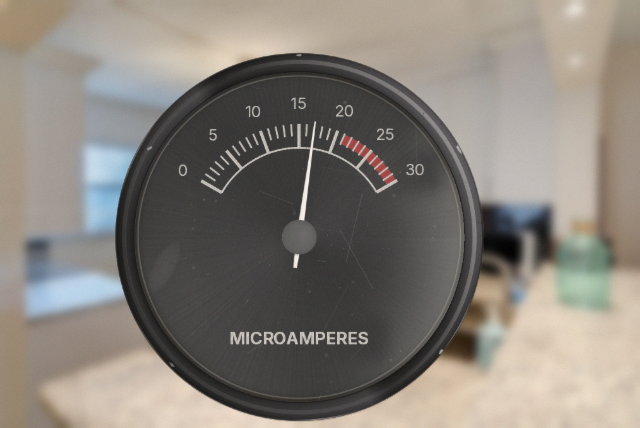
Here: 17µA
